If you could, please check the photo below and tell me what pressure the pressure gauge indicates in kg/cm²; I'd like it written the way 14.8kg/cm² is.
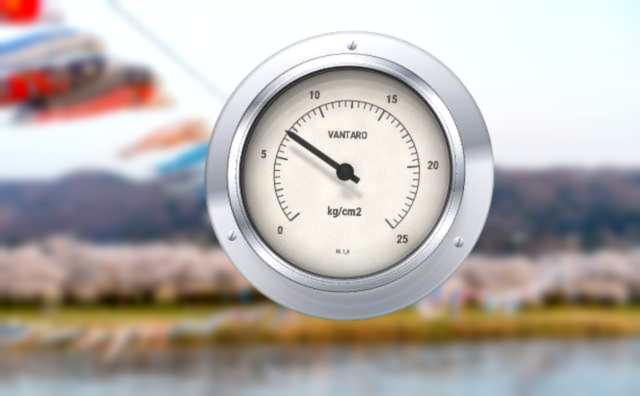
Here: 7kg/cm²
